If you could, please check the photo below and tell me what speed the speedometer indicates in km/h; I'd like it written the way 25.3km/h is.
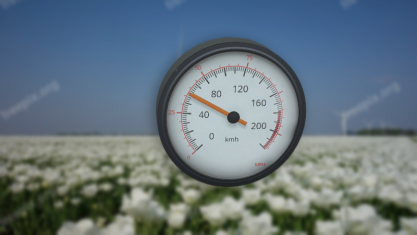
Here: 60km/h
